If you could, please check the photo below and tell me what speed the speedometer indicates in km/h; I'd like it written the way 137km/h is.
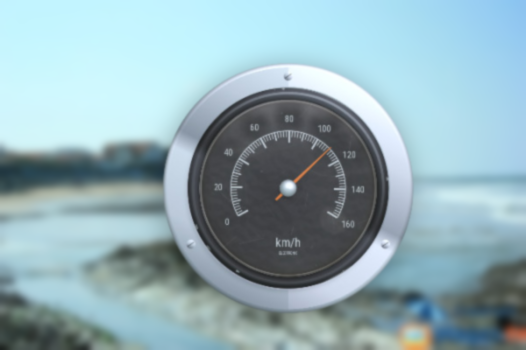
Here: 110km/h
